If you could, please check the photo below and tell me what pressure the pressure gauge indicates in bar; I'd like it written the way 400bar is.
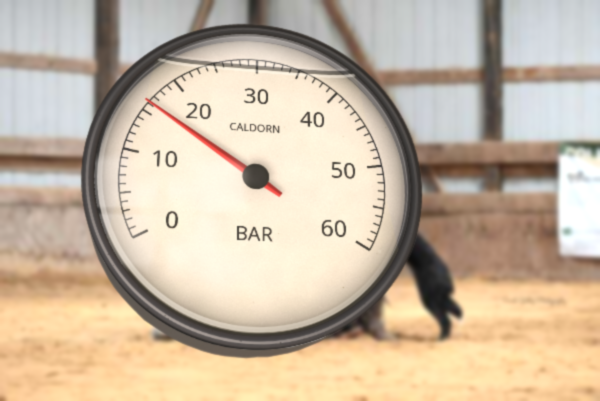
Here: 16bar
